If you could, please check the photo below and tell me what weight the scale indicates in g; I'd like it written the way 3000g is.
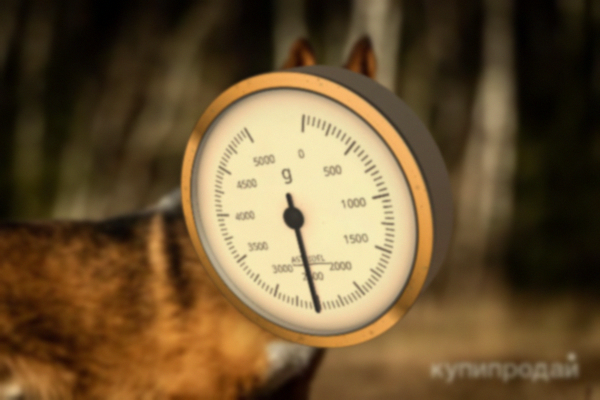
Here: 2500g
